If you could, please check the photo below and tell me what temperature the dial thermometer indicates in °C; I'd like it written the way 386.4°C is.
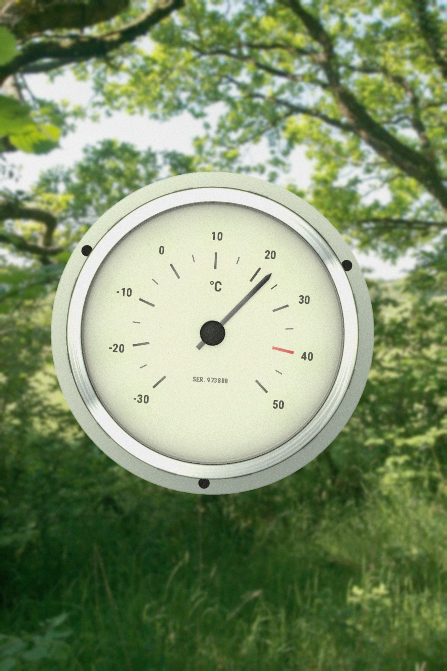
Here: 22.5°C
